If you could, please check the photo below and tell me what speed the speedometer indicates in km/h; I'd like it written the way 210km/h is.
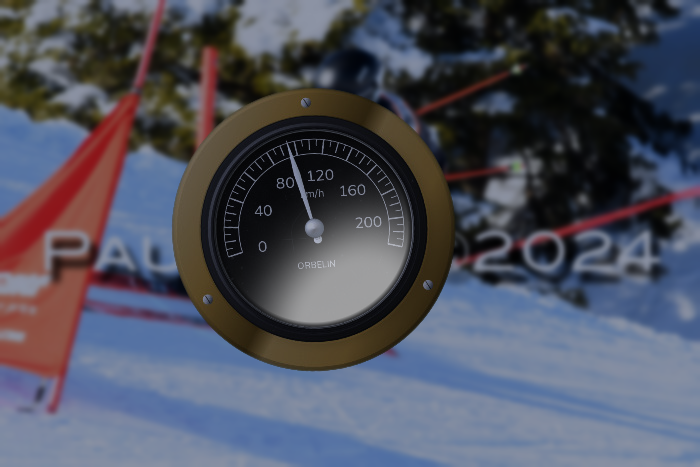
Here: 95km/h
